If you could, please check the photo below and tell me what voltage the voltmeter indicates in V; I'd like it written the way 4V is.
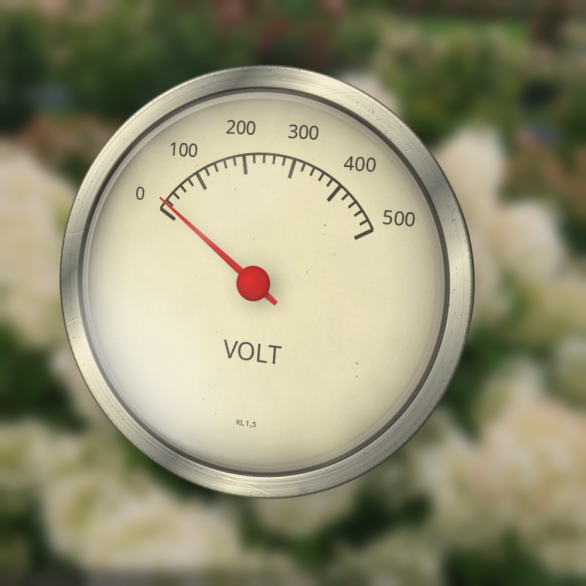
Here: 20V
